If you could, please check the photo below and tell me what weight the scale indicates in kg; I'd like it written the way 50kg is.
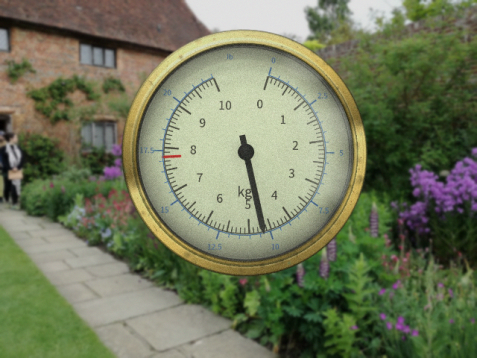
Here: 4.7kg
